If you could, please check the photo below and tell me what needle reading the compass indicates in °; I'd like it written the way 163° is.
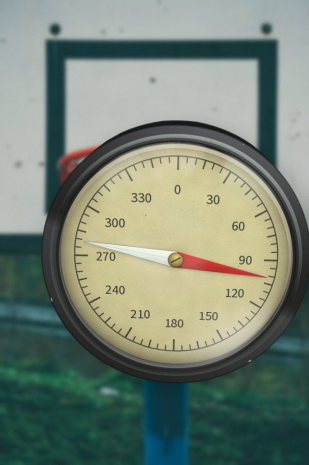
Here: 100°
